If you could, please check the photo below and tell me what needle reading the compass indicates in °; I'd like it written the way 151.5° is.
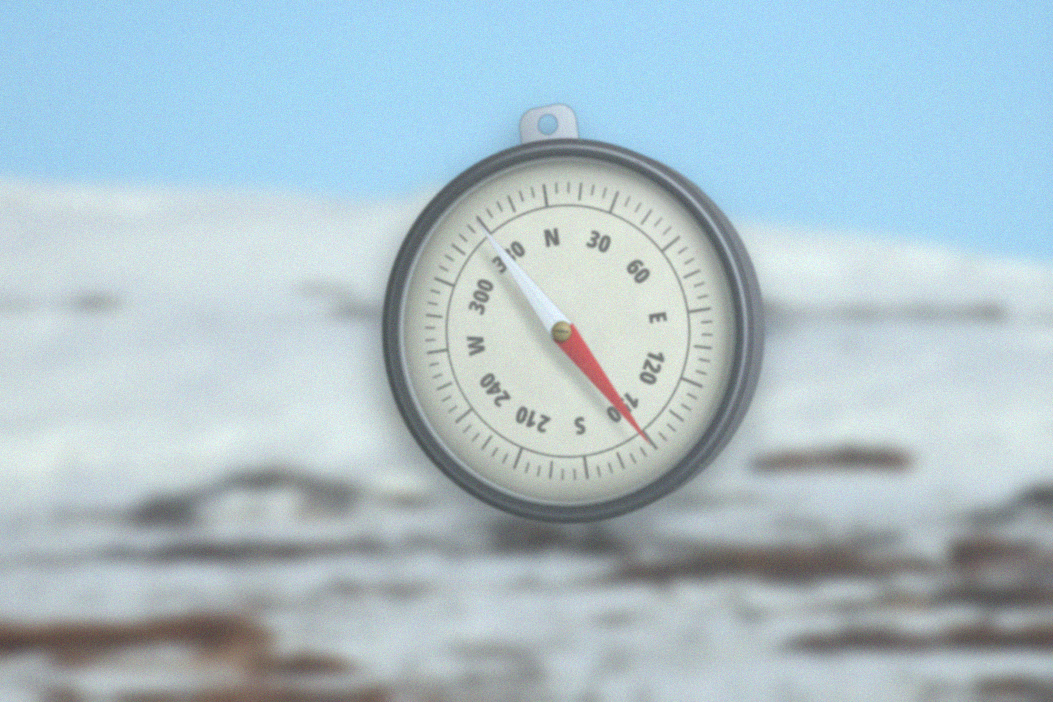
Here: 150°
